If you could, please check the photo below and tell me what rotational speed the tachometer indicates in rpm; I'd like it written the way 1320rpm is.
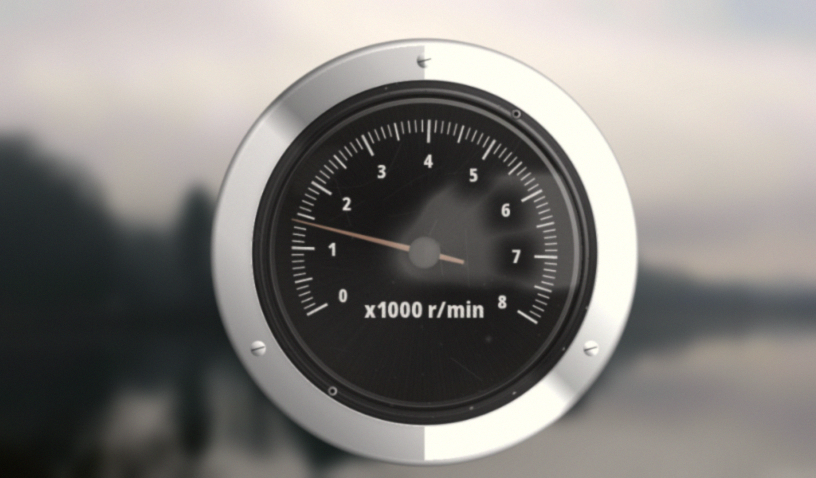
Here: 1400rpm
